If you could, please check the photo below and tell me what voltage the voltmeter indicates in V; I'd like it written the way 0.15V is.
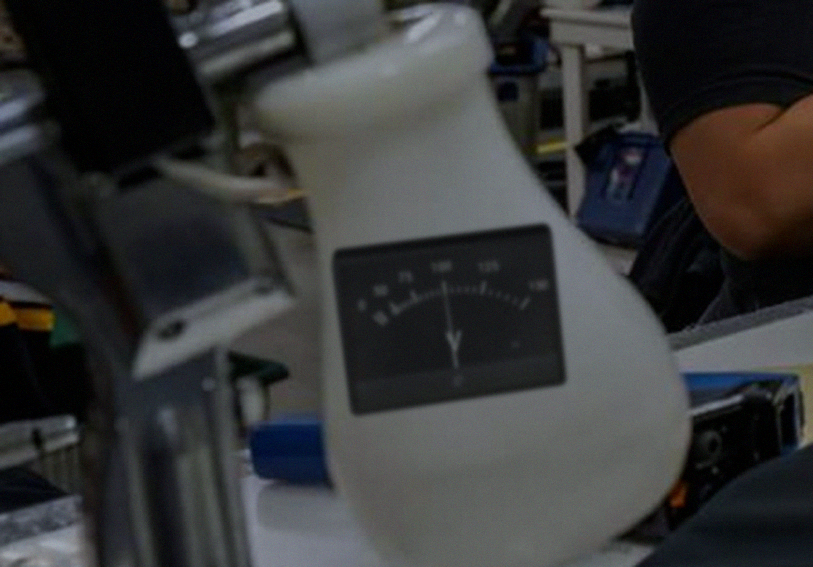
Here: 100V
